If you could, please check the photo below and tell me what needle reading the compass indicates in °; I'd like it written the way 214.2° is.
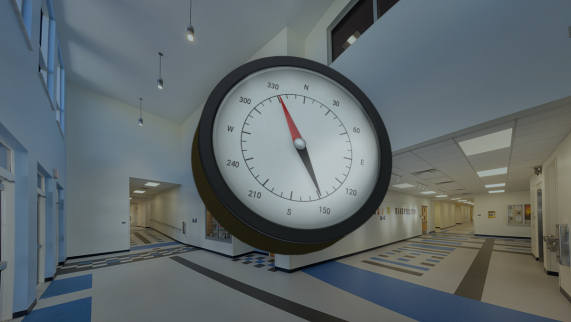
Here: 330°
